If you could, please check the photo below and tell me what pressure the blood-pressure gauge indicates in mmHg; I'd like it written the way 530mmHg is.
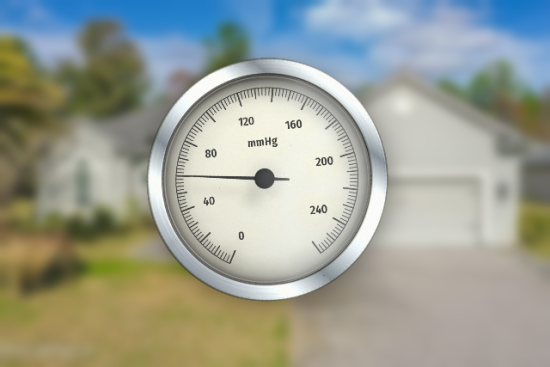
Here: 60mmHg
